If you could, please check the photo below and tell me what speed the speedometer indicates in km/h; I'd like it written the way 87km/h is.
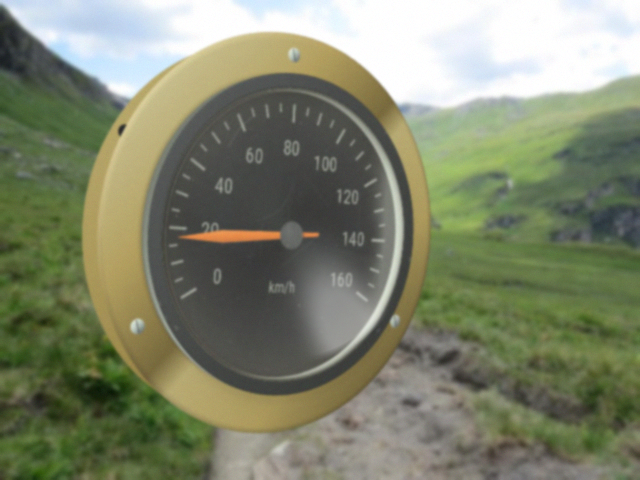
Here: 17.5km/h
